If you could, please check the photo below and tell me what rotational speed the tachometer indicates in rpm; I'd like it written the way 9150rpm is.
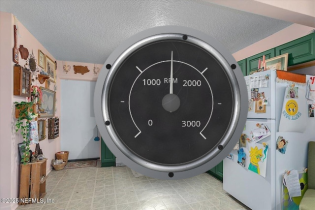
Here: 1500rpm
